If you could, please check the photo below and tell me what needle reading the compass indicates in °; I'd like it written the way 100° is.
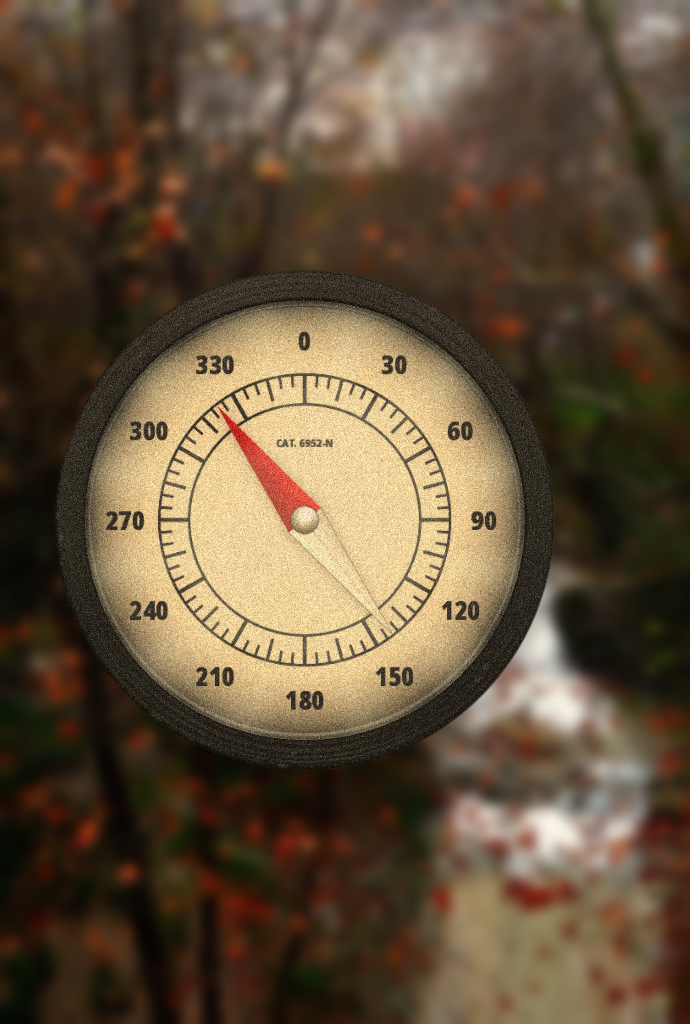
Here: 322.5°
